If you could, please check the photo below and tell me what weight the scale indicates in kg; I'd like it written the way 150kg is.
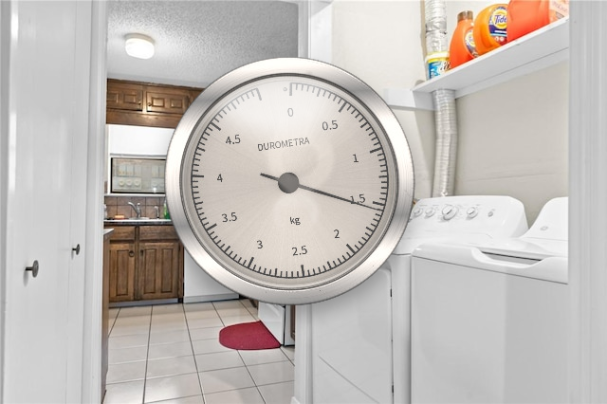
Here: 1.55kg
